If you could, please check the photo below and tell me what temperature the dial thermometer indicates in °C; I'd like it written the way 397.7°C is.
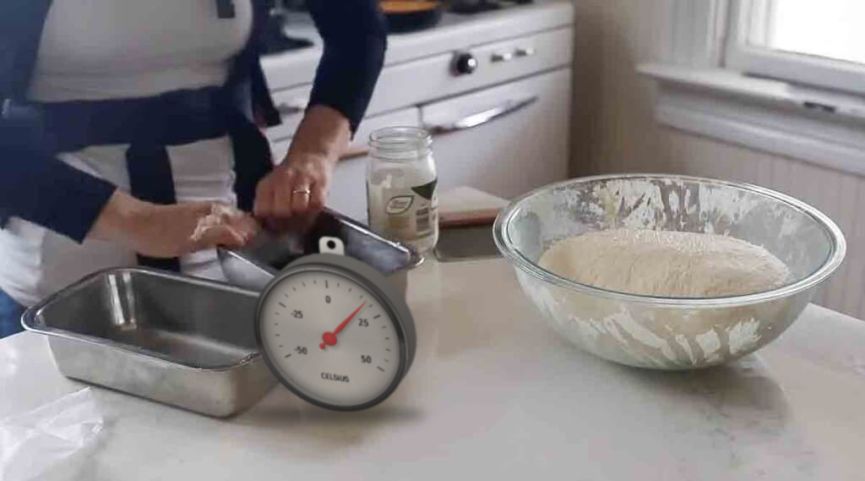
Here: 17.5°C
